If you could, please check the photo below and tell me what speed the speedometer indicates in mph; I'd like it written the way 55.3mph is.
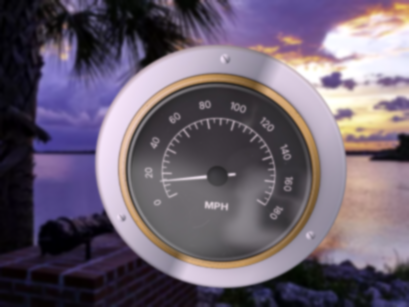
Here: 15mph
